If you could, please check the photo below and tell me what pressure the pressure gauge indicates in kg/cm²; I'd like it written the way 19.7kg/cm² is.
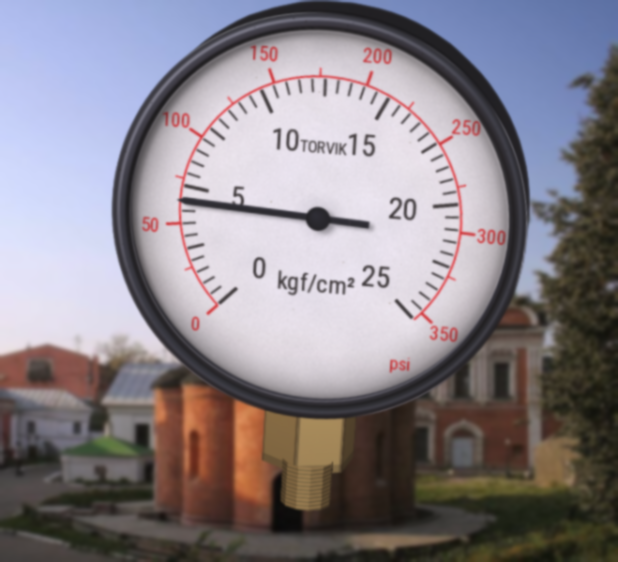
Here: 4.5kg/cm²
